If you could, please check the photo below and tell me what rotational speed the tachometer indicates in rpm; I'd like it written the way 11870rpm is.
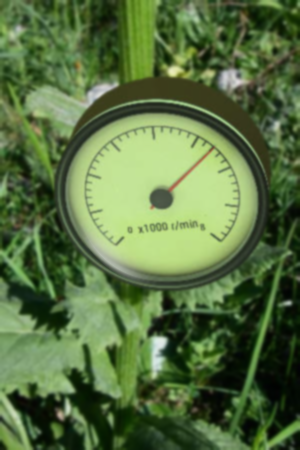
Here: 5400rpm
